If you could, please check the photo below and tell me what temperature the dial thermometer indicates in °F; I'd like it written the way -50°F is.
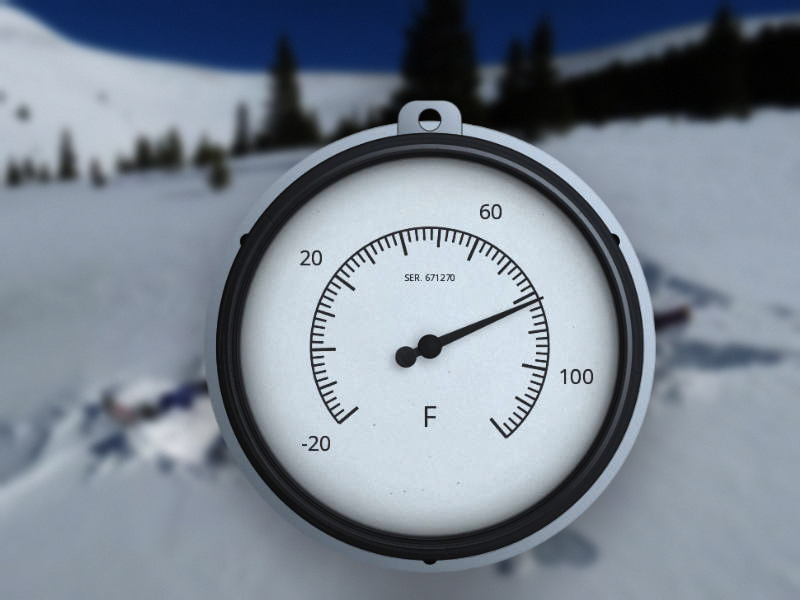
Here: 82°F
